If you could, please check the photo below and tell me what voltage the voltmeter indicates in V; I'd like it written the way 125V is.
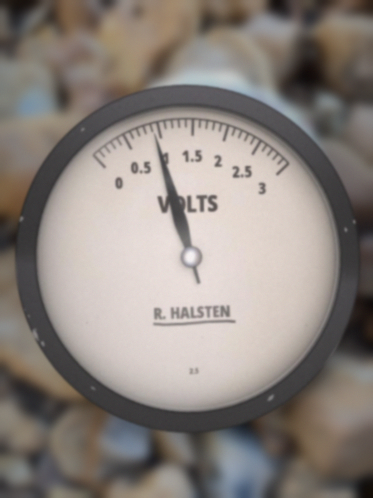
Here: 0.9V
